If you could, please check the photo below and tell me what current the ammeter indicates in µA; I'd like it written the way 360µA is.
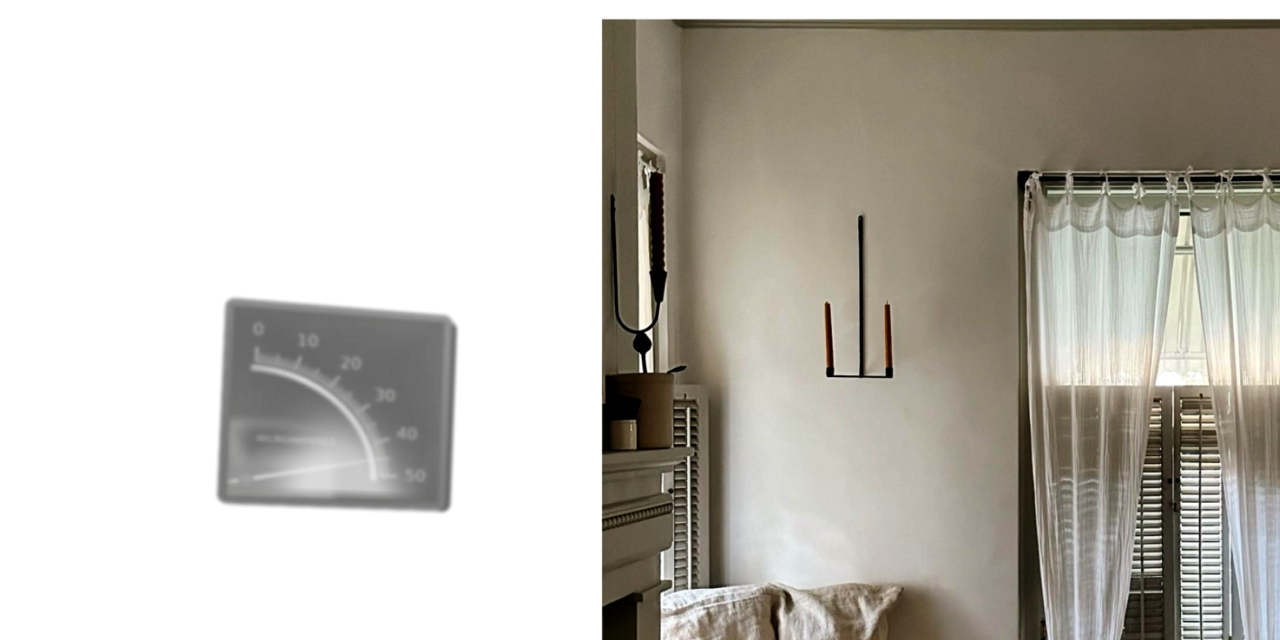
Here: 45µA
